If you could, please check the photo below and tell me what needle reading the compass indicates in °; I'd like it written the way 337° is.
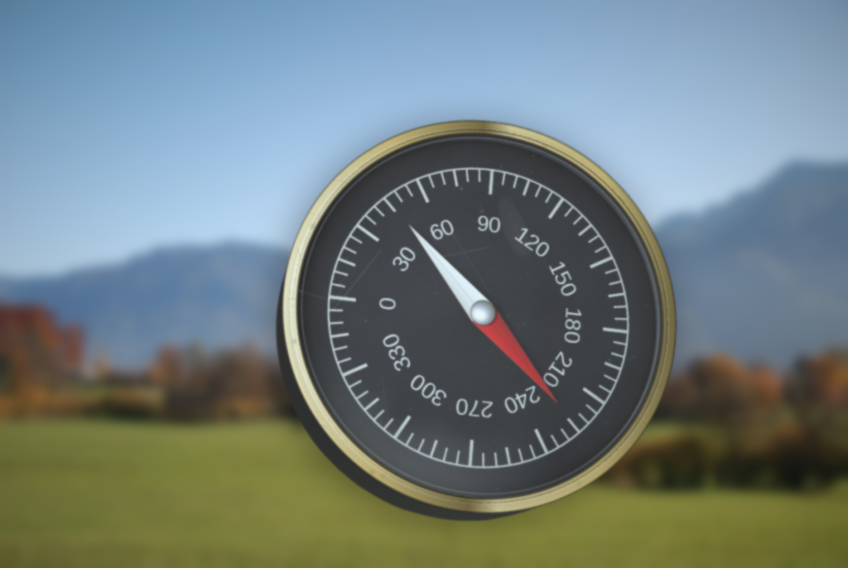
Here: 225°
